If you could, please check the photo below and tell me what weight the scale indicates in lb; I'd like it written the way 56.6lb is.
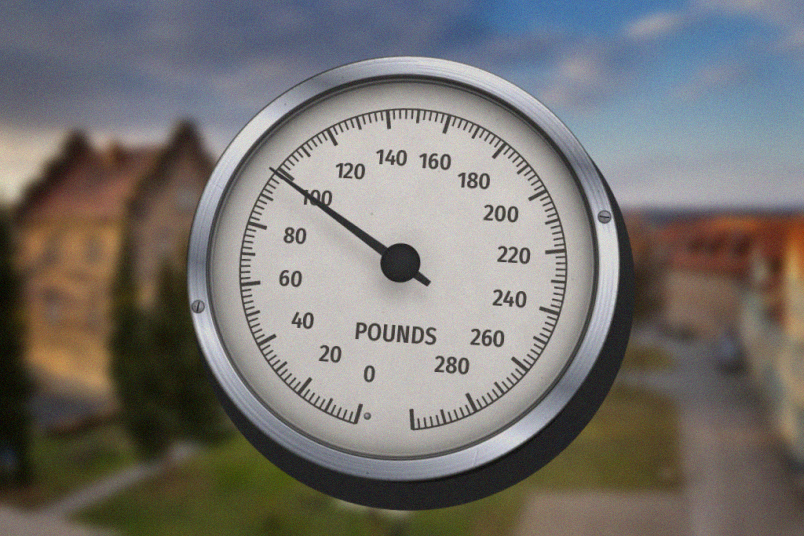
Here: 98lb
